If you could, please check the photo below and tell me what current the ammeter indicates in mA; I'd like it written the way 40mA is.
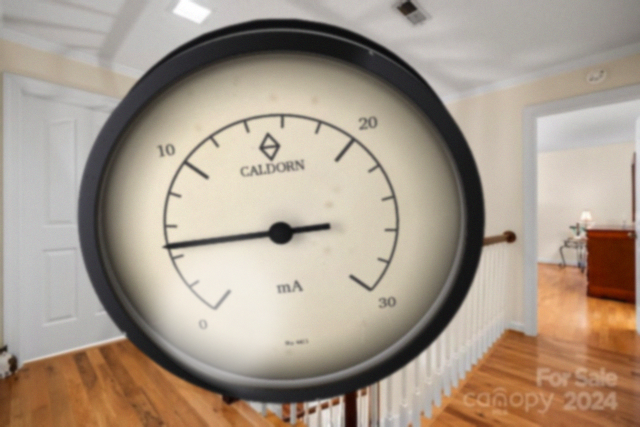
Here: 5mA
